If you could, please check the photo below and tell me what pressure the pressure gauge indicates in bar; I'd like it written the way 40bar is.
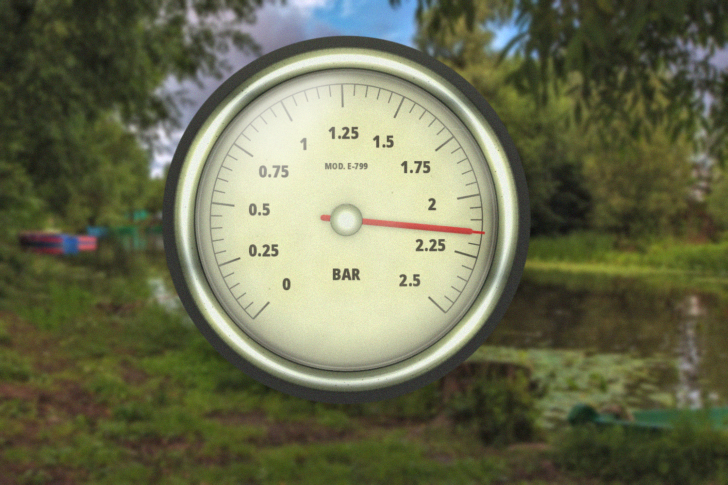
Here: 2.15bar
